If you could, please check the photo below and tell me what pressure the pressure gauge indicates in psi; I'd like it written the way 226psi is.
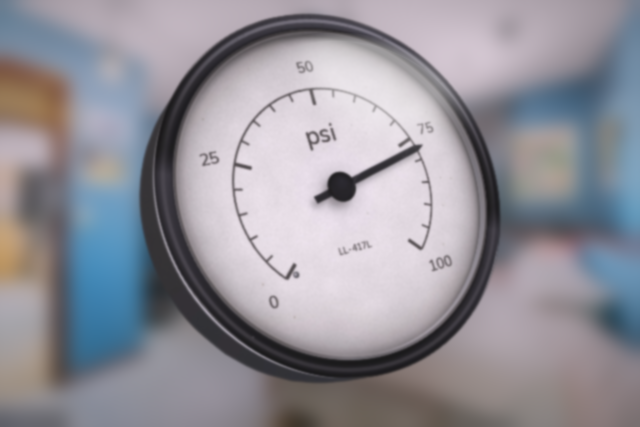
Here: 77.5psi
